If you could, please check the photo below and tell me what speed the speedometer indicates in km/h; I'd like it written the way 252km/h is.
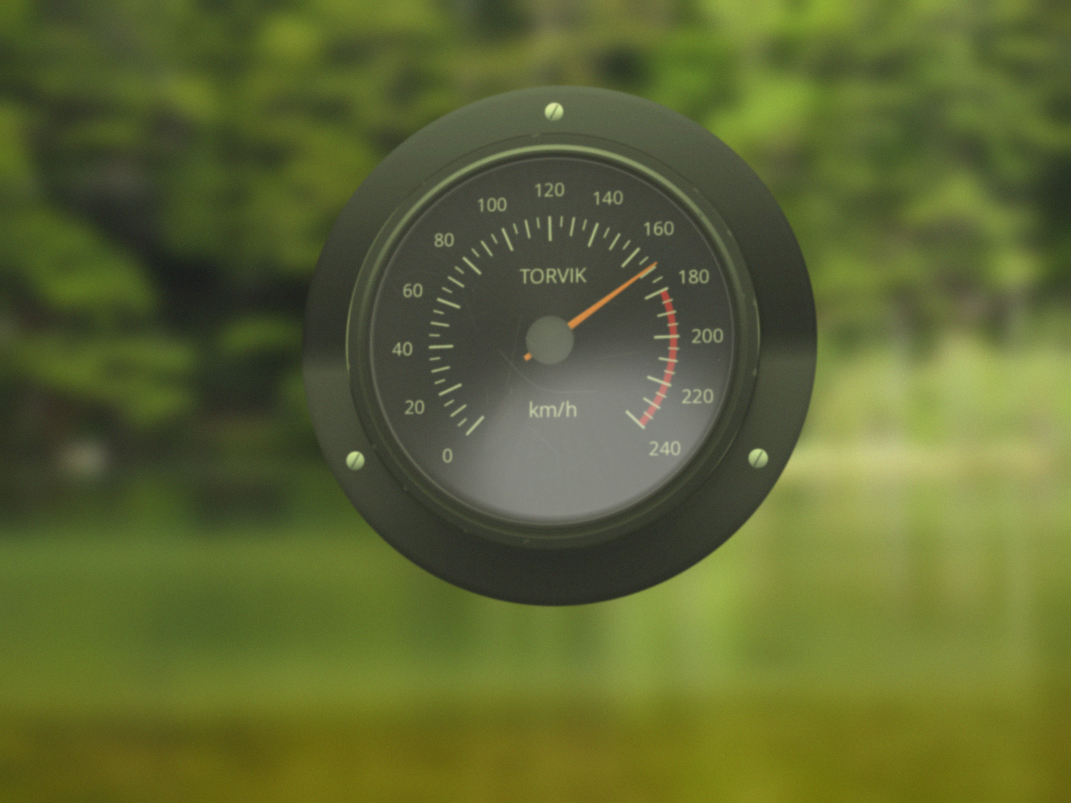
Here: 170km/h
